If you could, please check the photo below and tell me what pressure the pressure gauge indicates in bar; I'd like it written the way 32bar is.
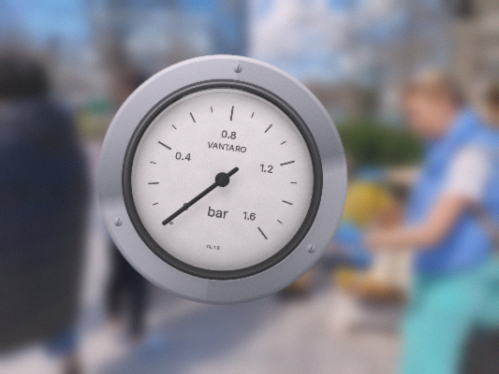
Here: 0bar
